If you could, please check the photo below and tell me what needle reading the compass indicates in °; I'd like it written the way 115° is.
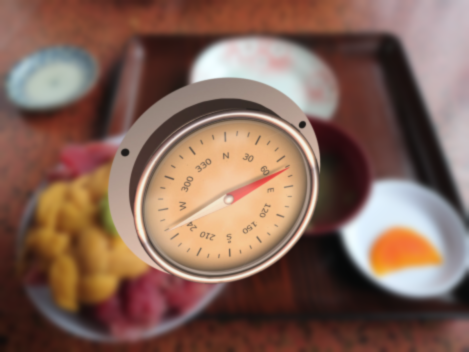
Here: 70°
